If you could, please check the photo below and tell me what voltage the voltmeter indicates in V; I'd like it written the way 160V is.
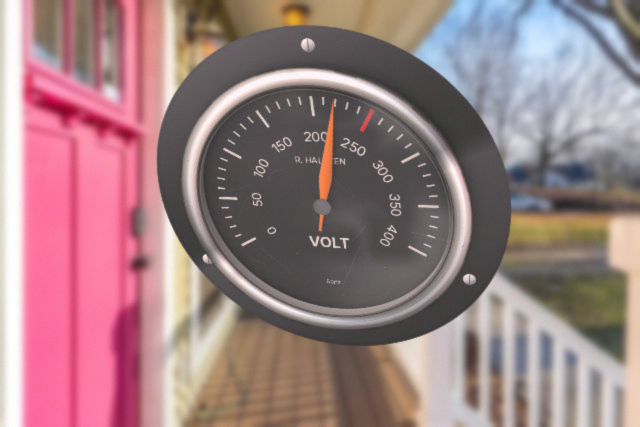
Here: 220V
